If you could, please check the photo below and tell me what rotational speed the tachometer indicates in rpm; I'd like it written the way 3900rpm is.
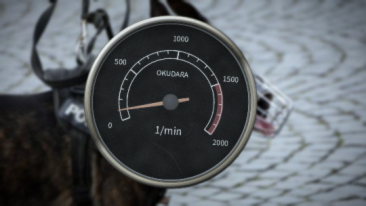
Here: 100rpm
